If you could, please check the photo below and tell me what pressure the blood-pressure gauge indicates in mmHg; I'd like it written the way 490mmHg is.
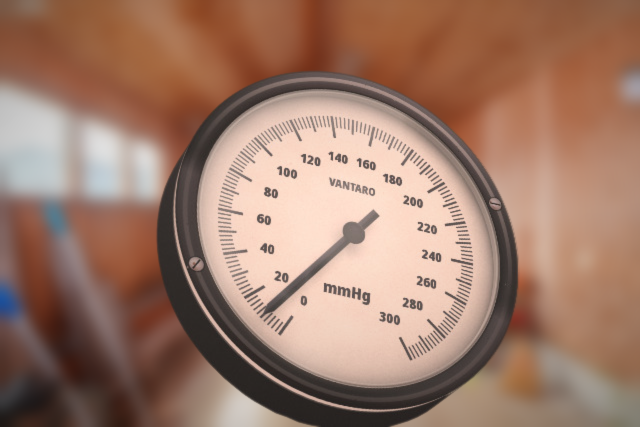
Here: 10mmHg
